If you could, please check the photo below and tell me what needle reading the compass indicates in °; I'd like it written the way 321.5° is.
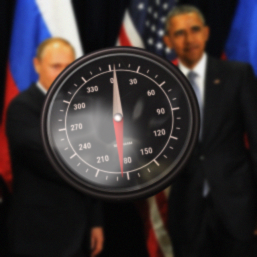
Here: 185°
